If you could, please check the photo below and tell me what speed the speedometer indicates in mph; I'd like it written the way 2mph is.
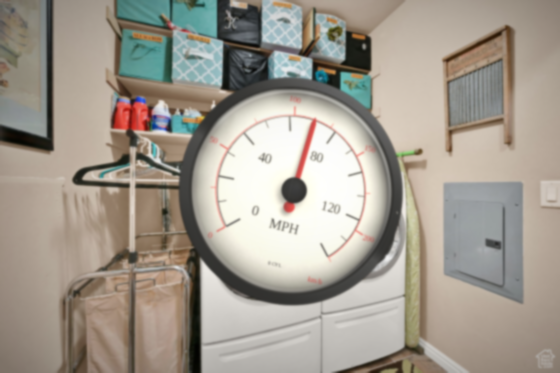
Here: 70mph
